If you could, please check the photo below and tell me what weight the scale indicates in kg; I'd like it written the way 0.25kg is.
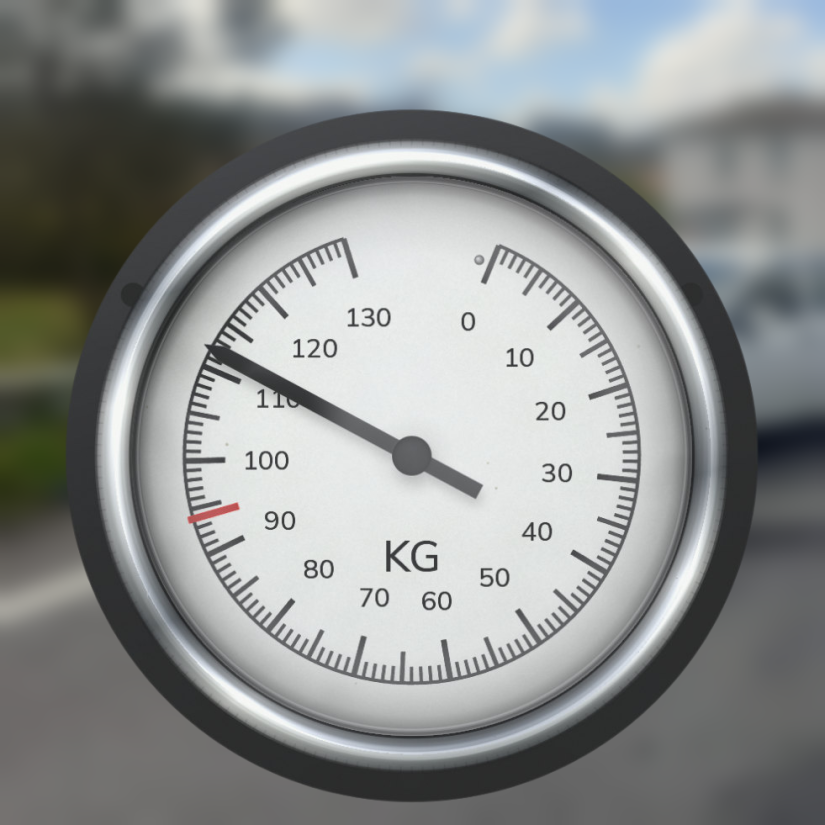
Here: 112kg
